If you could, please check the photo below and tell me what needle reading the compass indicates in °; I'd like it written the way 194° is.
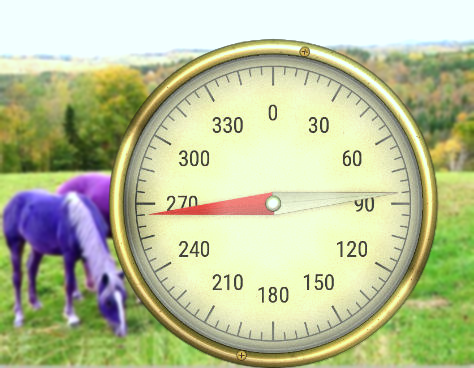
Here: 265°
